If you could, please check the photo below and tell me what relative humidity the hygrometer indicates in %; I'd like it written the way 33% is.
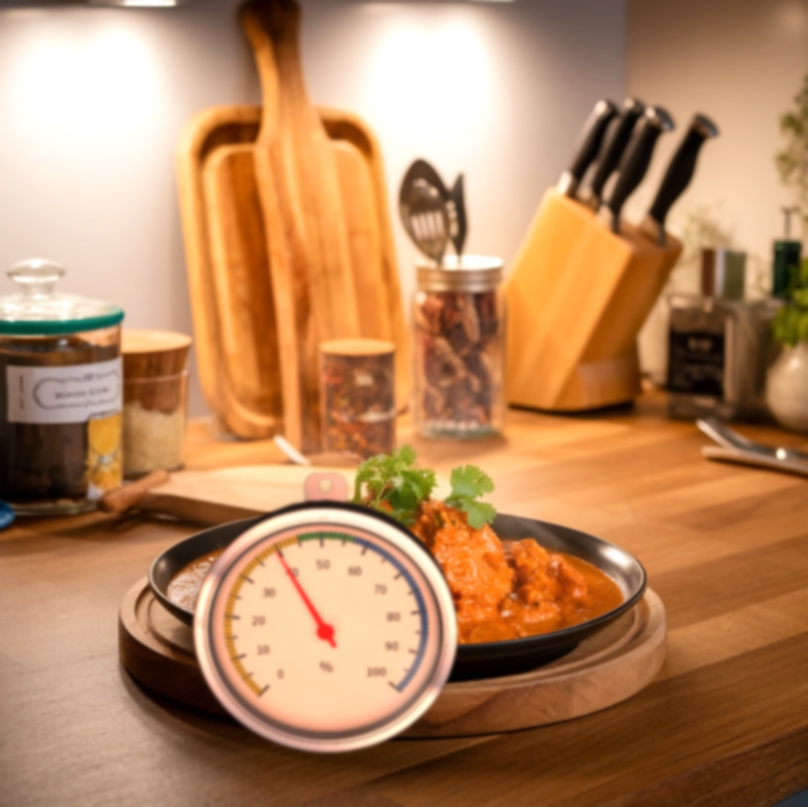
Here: 40%
